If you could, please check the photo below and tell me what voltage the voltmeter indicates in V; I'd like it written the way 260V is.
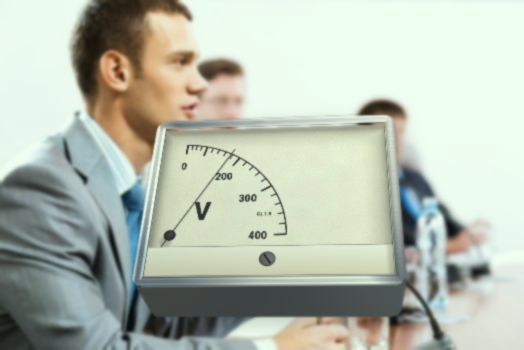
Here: 180V
